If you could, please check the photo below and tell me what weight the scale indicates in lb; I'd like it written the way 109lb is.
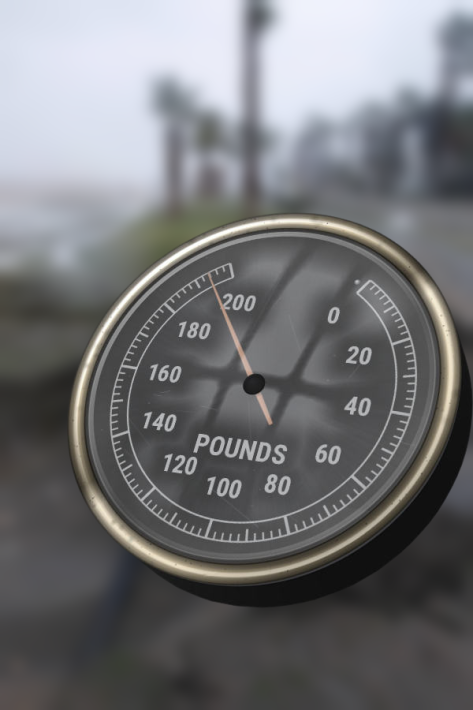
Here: 194lb
